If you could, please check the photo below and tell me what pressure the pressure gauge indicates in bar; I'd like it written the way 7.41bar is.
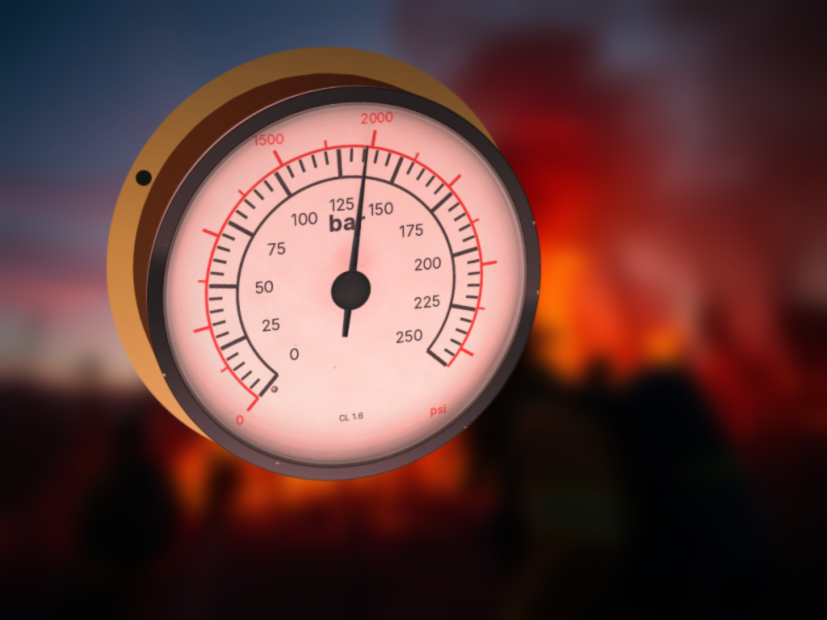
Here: 135bar
